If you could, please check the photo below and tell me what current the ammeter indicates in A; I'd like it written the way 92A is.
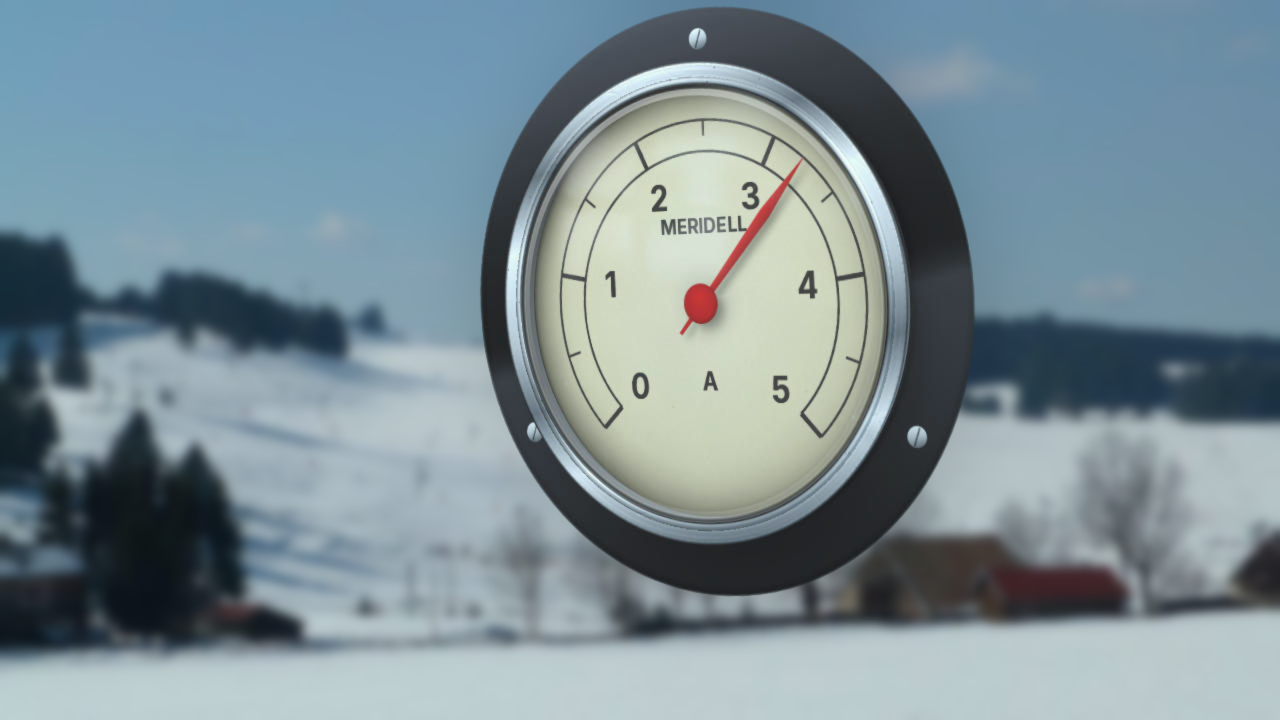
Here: 3.25A
